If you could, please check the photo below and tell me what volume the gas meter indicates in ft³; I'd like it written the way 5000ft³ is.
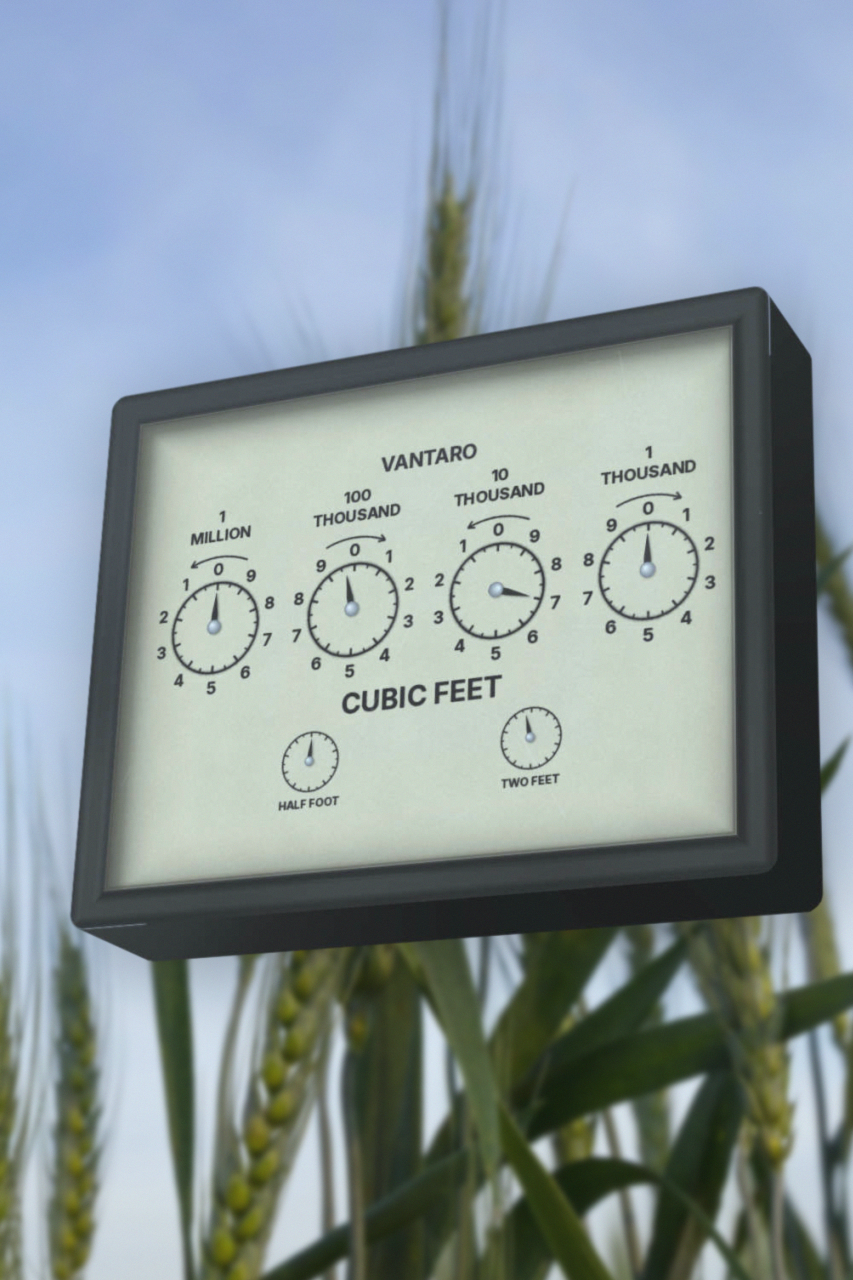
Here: 997000ft³
